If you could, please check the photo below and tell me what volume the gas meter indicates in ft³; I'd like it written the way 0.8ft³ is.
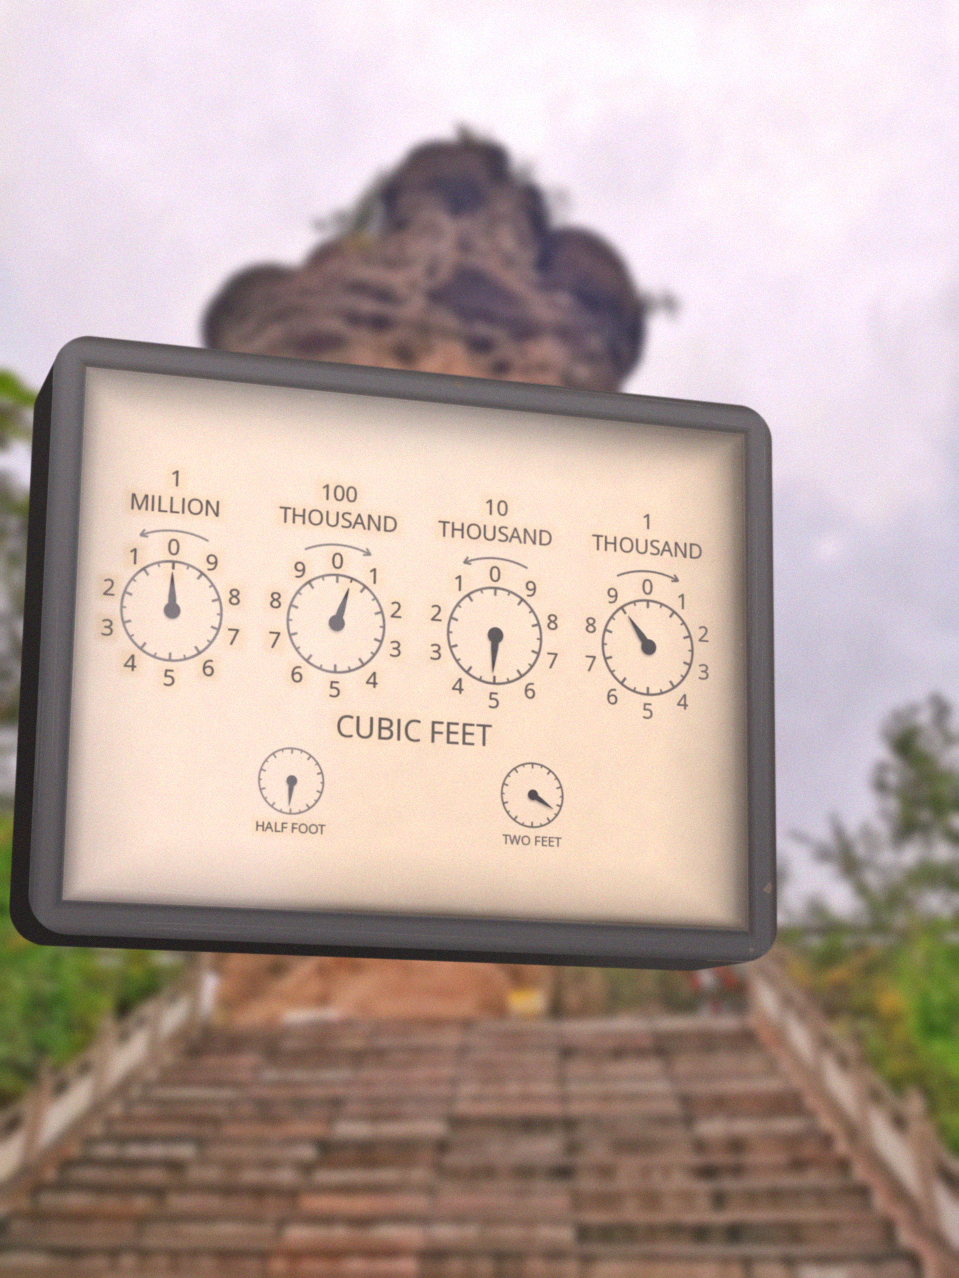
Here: 4900ft³
